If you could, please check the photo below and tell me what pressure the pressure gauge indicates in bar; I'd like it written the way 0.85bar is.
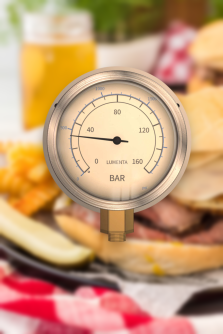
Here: 30bar
